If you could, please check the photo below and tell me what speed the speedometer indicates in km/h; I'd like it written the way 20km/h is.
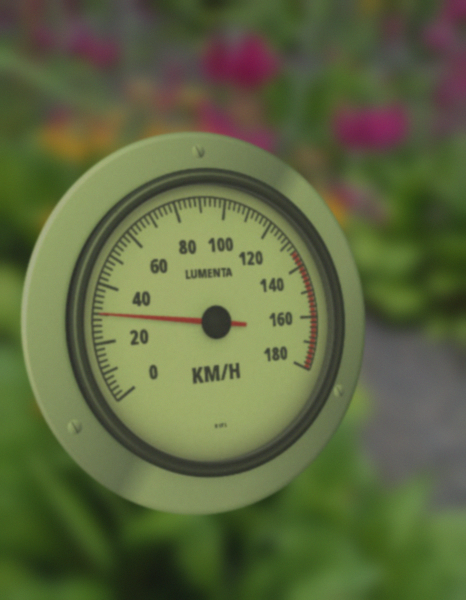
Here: 30km/h
